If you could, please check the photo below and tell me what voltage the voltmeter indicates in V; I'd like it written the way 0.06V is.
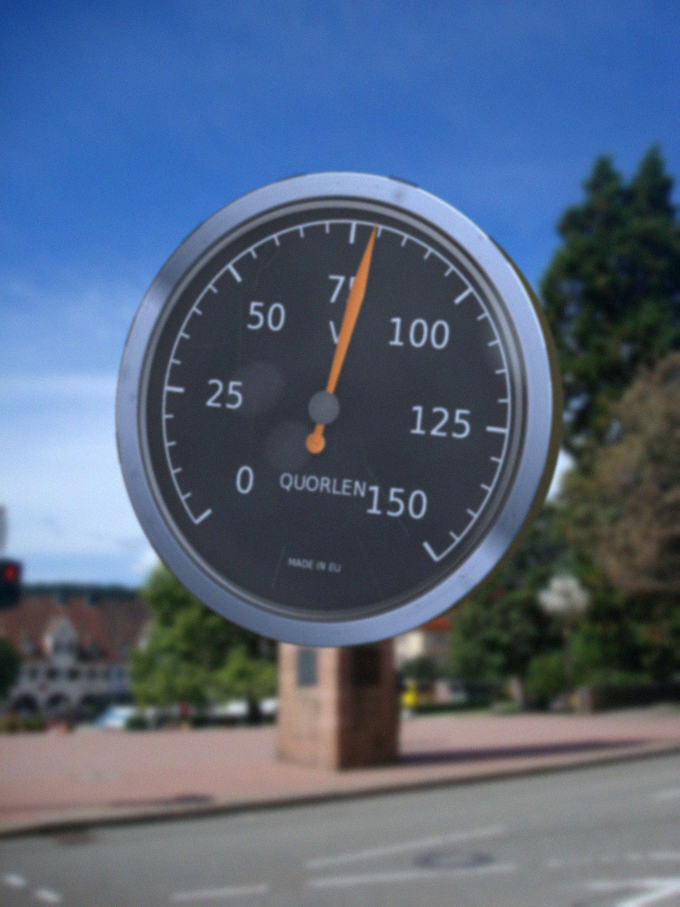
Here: 80V
